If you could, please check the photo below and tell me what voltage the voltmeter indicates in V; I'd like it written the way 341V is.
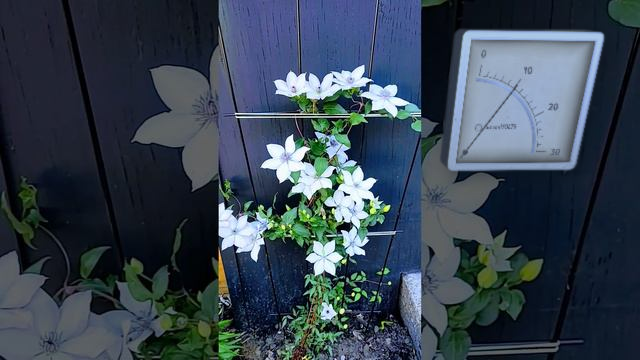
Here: 10V
